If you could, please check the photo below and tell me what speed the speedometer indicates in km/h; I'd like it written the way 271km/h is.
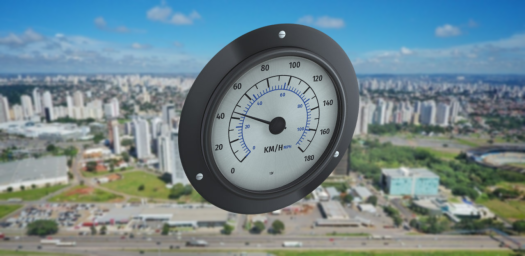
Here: 45km/h
